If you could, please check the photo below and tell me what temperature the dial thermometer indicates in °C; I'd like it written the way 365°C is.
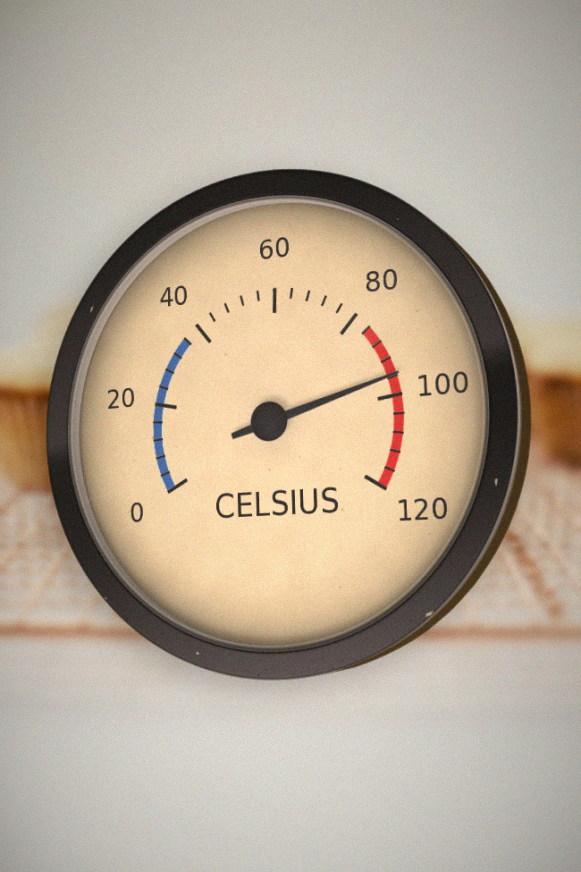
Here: 96°C
